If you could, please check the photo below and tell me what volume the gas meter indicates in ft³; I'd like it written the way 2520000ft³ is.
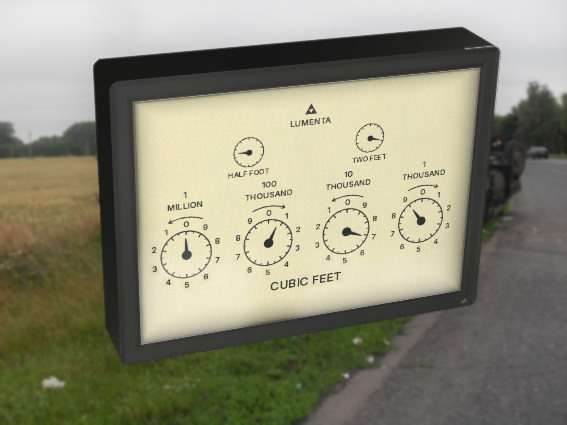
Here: 6900ft³
